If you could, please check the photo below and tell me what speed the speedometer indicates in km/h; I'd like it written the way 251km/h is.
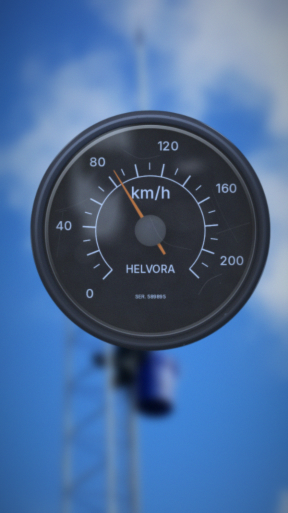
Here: 85km/h
